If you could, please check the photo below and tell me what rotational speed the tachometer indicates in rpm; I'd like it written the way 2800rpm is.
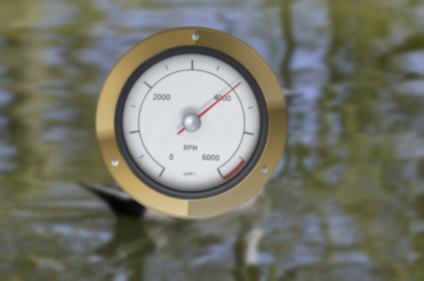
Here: 4000rpm
